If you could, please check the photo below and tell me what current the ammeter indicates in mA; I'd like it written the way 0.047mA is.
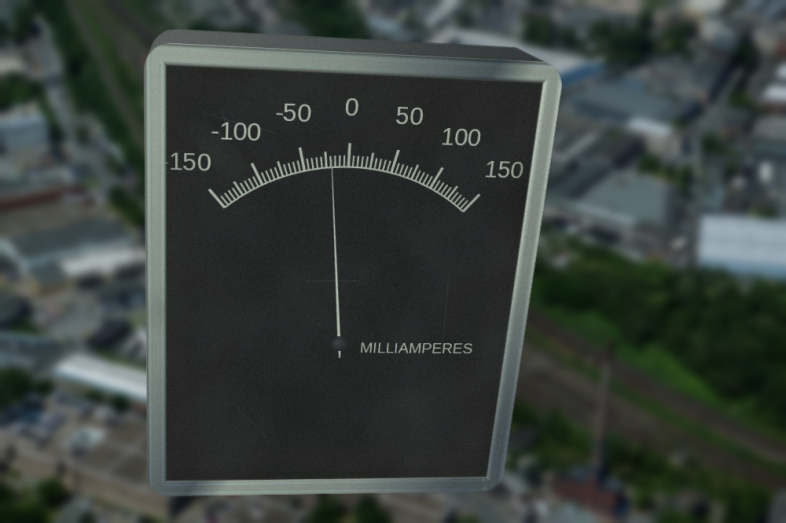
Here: -20mA
